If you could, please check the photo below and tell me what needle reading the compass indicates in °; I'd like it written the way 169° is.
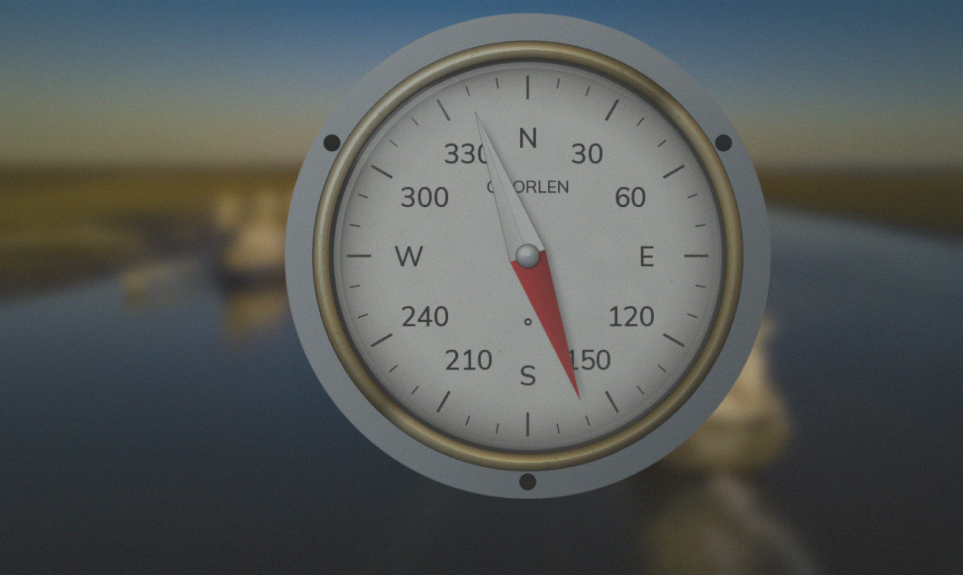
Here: 160°
